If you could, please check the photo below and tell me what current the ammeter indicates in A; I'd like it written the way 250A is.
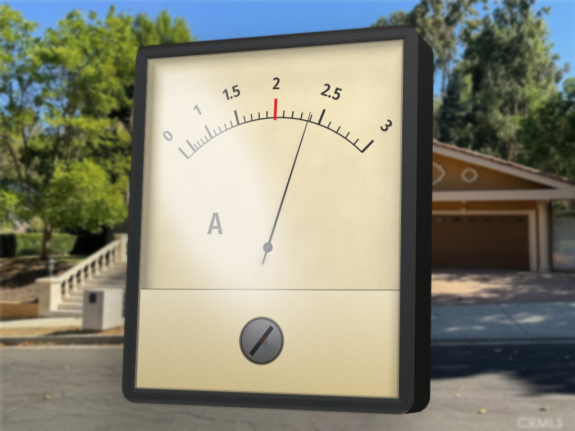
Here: 2.4A
